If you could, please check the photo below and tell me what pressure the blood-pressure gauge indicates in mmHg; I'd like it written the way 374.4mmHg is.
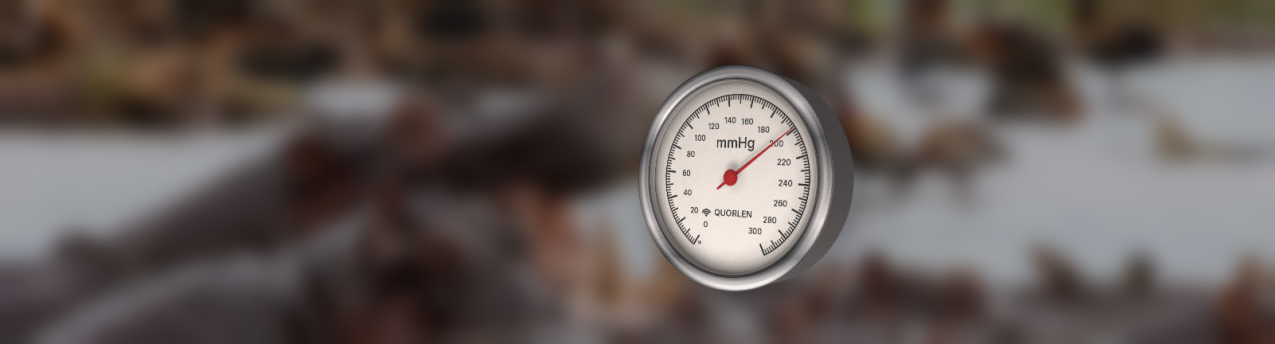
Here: 200mmHg
